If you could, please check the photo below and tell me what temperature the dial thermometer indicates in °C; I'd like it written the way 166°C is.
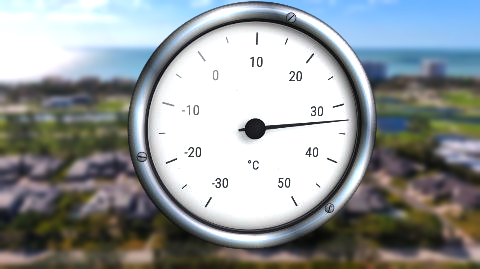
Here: 32.5°C
